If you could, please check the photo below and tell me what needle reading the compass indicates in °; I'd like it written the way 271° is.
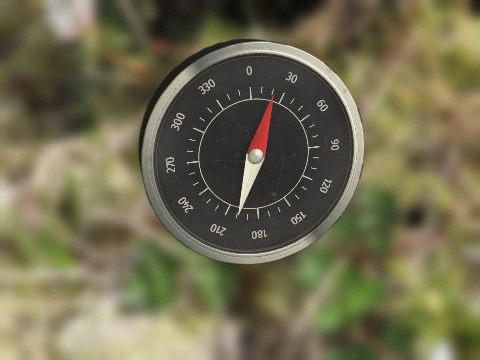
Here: 20°
